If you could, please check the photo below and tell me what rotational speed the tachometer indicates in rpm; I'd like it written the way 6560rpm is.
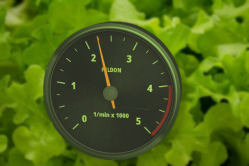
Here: 2250rpm
